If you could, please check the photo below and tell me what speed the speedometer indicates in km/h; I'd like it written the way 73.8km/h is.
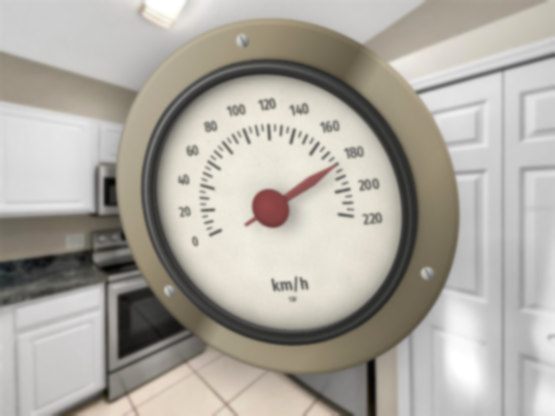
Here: 180km/h
